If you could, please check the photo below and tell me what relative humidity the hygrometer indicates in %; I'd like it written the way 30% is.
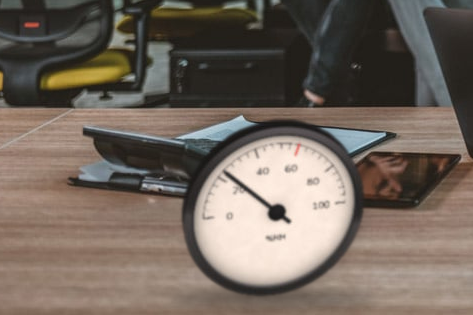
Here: 24%
